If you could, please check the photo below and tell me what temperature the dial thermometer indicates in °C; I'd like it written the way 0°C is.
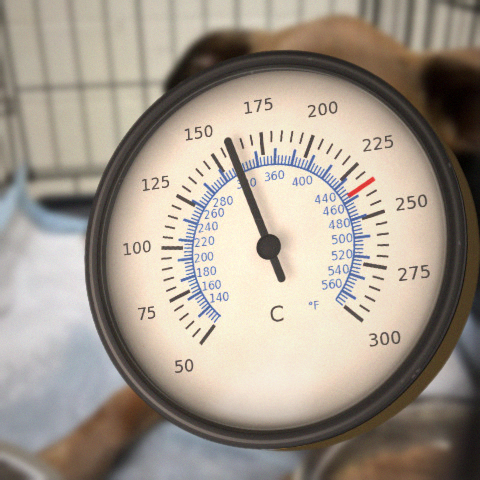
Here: 160°C
